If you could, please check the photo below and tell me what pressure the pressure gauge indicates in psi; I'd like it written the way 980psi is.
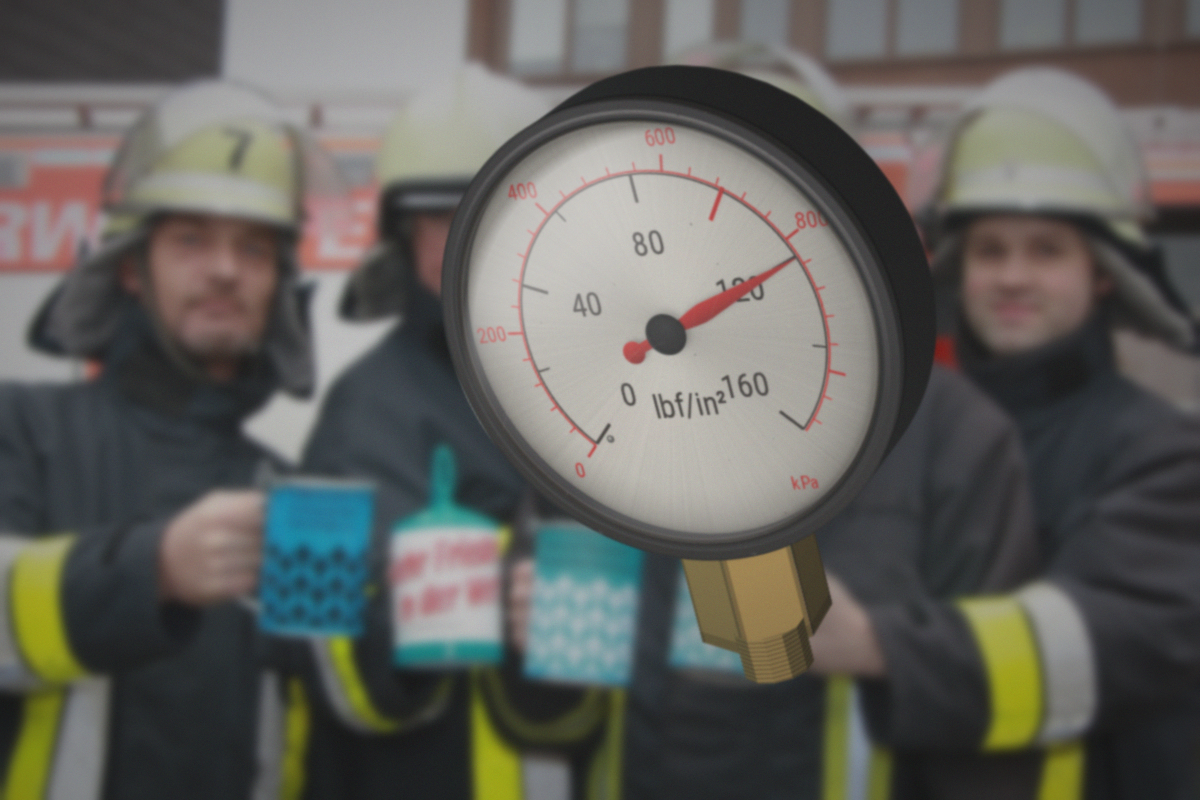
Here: 120psi
